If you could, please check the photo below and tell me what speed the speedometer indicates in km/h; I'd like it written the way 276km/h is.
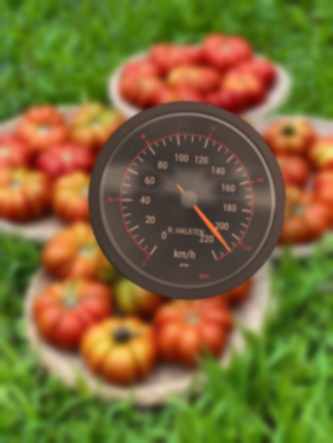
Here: 210km/h
